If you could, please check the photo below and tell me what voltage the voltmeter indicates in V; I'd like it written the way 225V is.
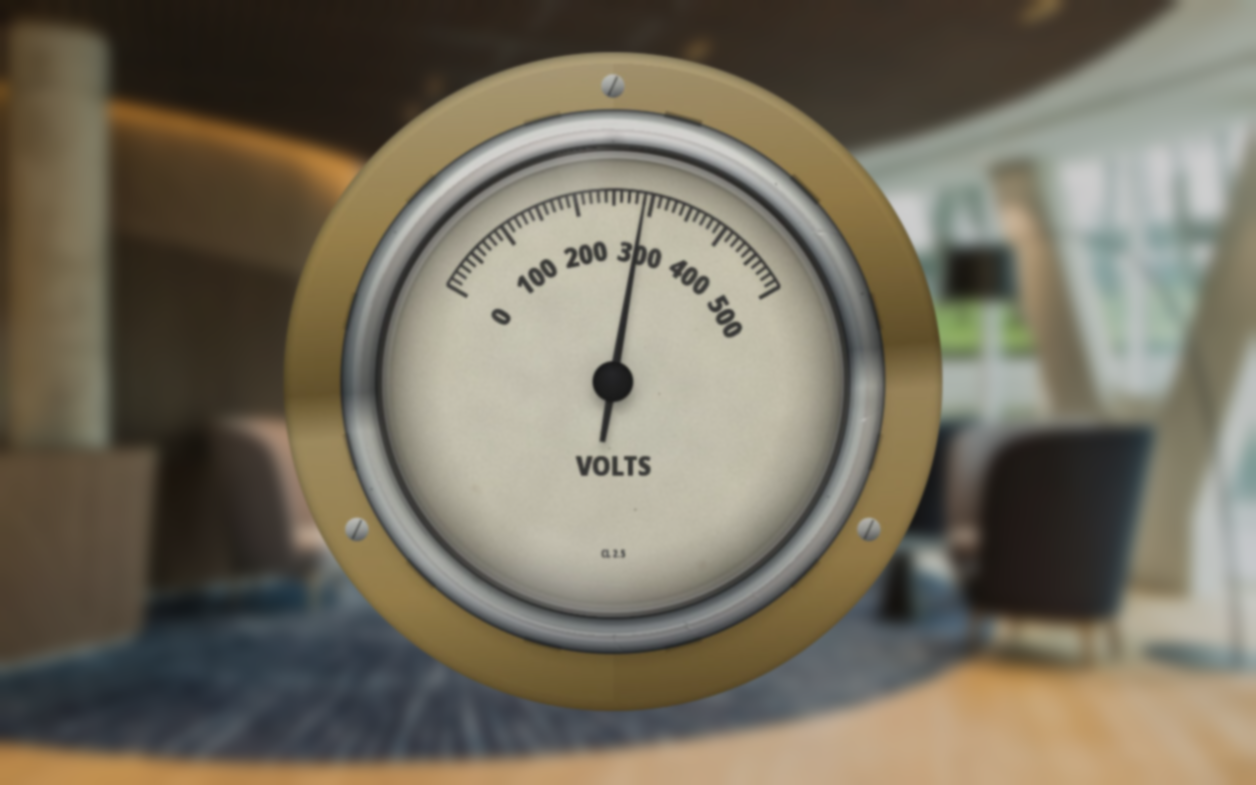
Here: 290V
